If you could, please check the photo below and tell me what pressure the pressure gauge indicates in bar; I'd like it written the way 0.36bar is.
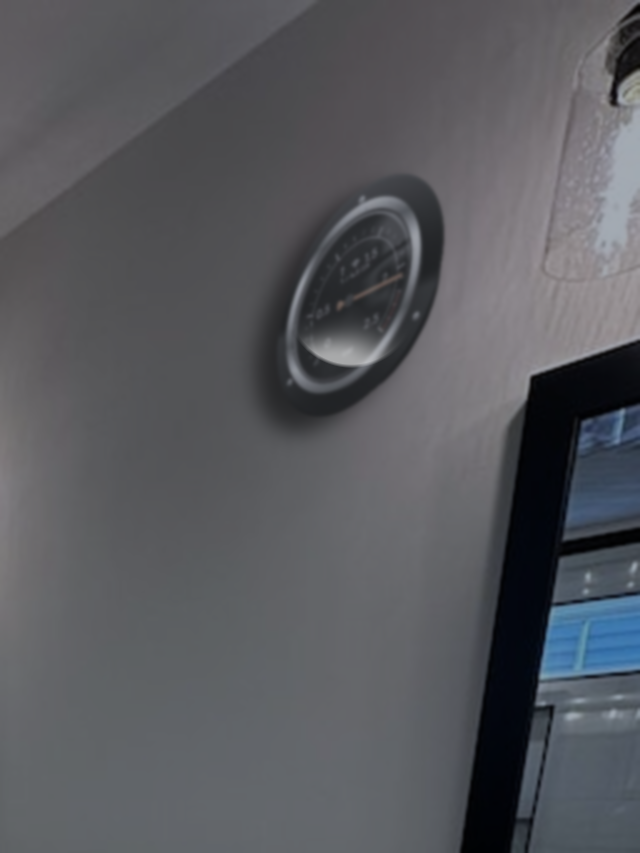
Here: 2.1bar
